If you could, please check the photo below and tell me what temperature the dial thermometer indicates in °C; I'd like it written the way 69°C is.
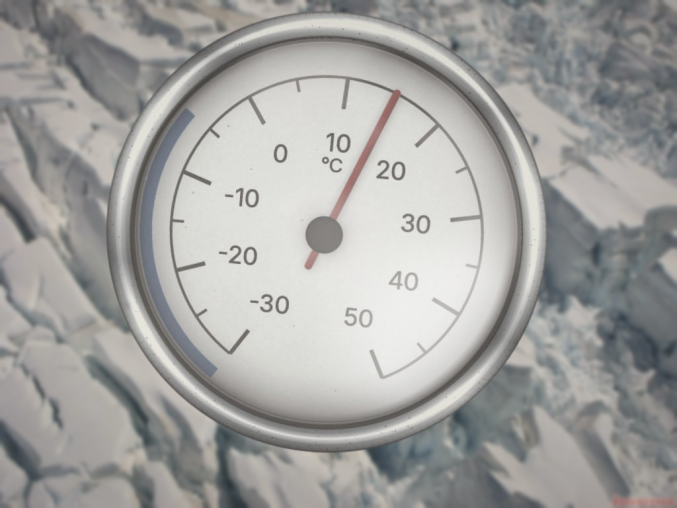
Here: 15°C
